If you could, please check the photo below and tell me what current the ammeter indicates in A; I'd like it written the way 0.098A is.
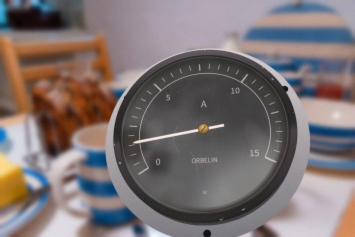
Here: 1.5A
